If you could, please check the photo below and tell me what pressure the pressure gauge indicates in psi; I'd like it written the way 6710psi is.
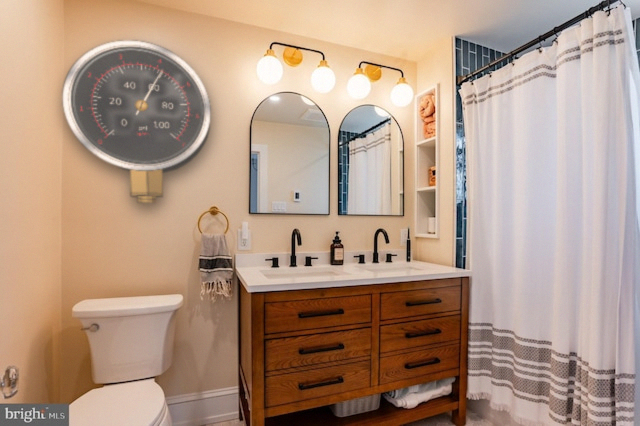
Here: 60psi
